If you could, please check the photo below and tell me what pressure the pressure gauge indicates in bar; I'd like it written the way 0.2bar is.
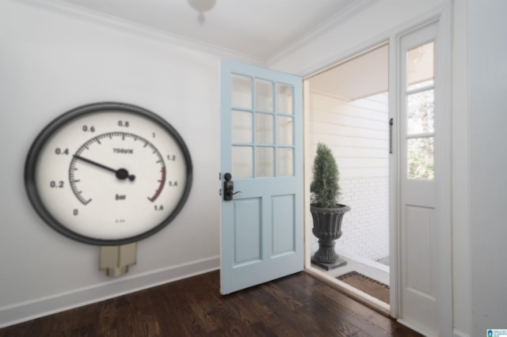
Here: 0.4bar
